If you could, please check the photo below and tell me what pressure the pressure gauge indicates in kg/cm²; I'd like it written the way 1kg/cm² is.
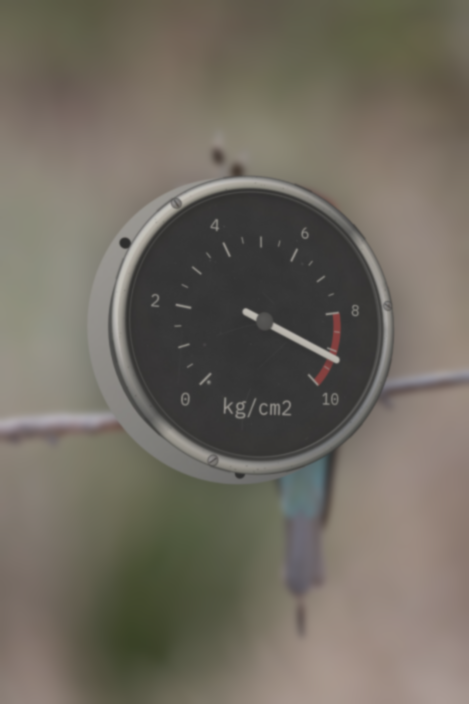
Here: 9.25kg/cm²
